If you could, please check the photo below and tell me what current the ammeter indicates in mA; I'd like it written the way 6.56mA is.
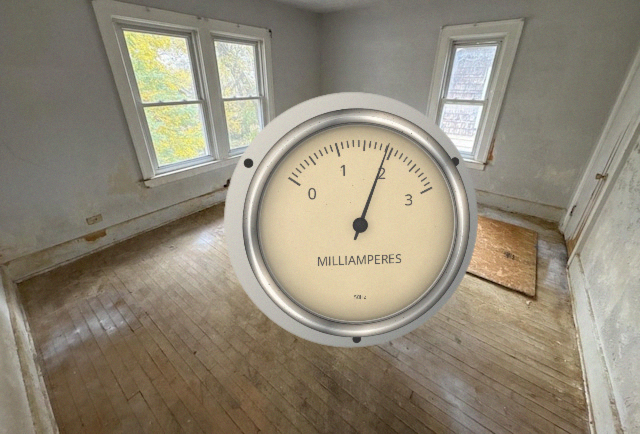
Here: 1.9mA
